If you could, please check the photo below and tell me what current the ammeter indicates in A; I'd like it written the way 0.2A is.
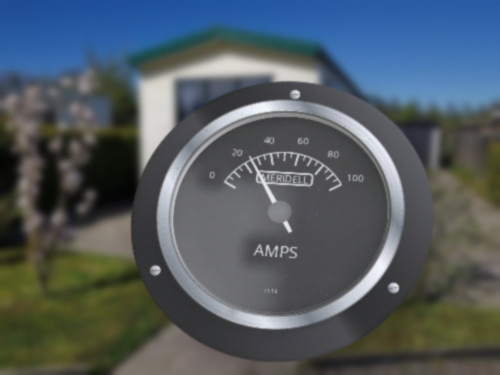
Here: 25A
